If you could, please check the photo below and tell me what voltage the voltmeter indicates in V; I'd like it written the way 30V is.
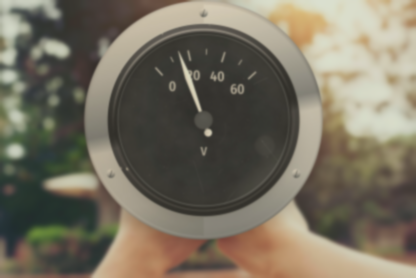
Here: 15V
